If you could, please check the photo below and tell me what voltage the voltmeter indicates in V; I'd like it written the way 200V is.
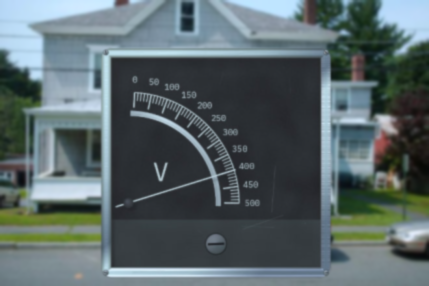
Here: 400V
